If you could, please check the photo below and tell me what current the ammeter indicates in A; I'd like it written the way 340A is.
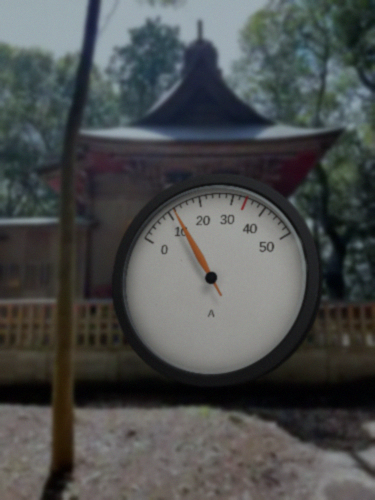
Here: 12A
